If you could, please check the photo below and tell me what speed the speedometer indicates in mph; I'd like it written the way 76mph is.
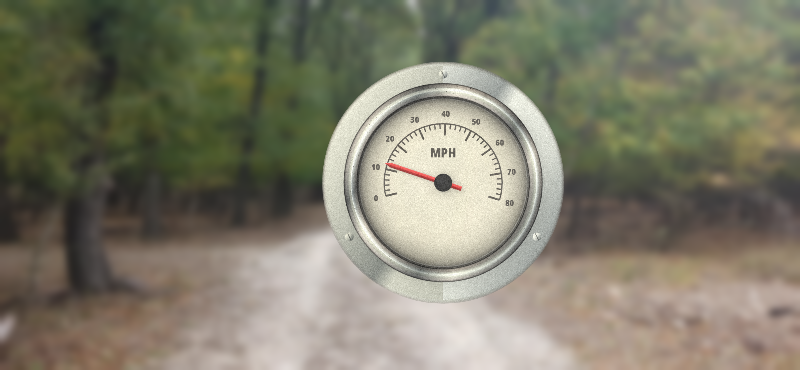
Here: 12mph
